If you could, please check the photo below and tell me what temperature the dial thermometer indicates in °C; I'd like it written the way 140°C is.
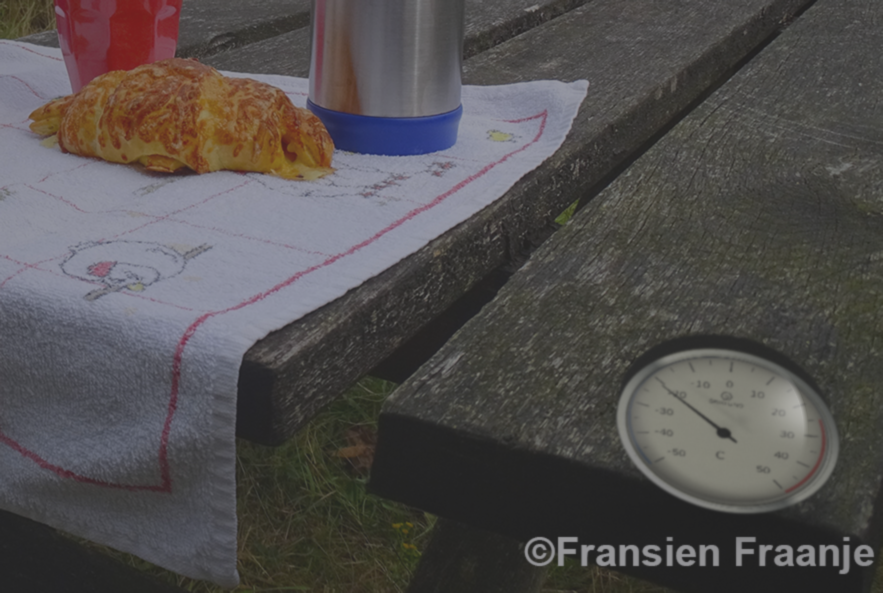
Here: -20°C
